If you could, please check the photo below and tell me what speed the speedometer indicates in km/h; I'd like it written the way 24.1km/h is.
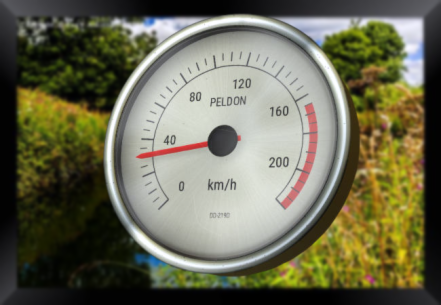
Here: 30km/h
